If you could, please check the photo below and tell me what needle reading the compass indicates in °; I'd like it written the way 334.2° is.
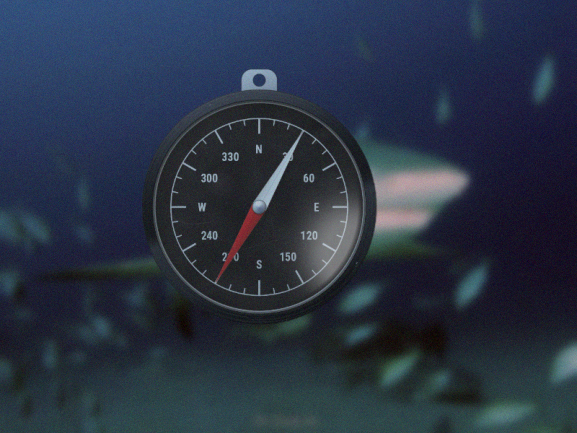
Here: 210°
